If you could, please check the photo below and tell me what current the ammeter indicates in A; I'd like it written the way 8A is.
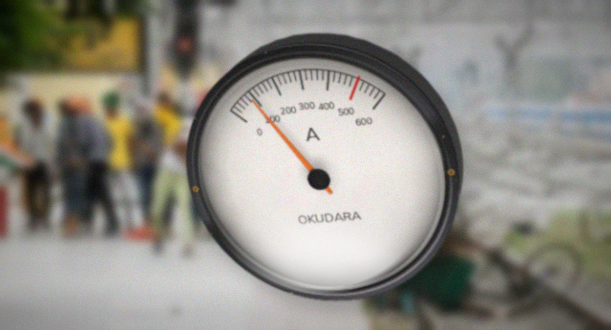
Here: 100A
